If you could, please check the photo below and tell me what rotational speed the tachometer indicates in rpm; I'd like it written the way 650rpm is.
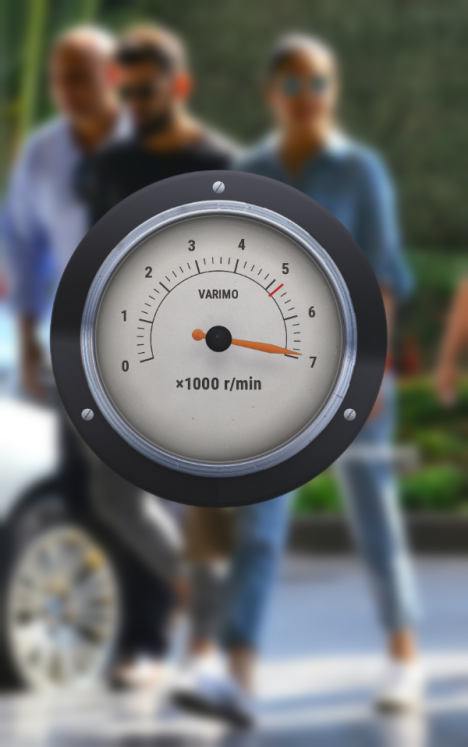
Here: 6900rpm
